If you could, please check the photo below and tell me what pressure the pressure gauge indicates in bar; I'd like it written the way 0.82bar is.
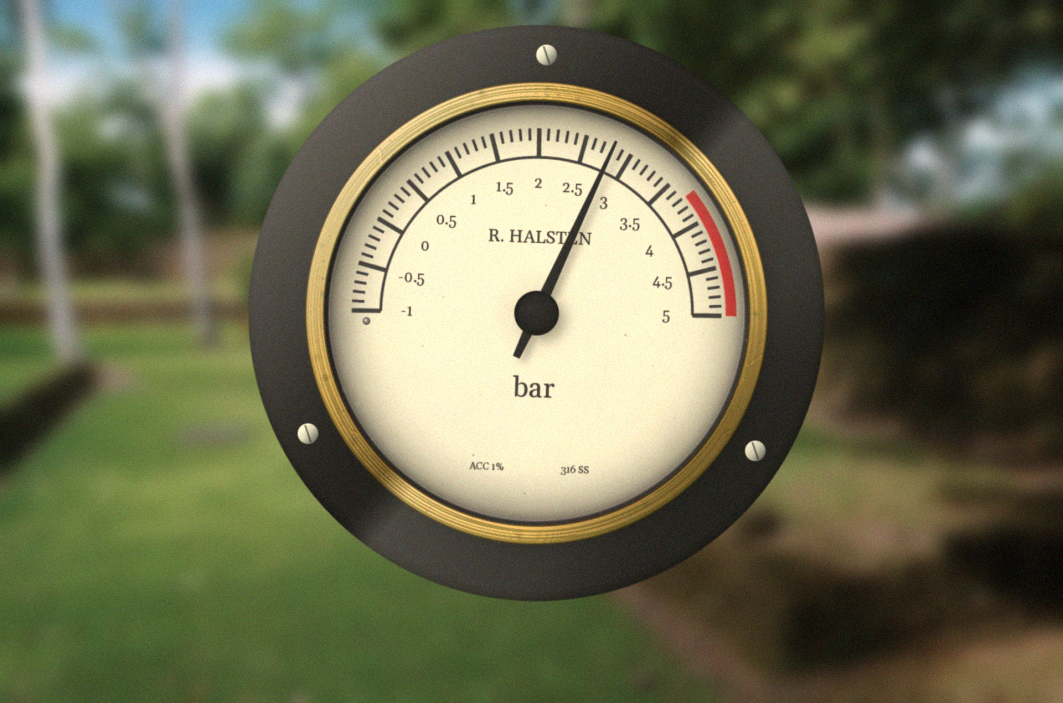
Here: 2.8bar
